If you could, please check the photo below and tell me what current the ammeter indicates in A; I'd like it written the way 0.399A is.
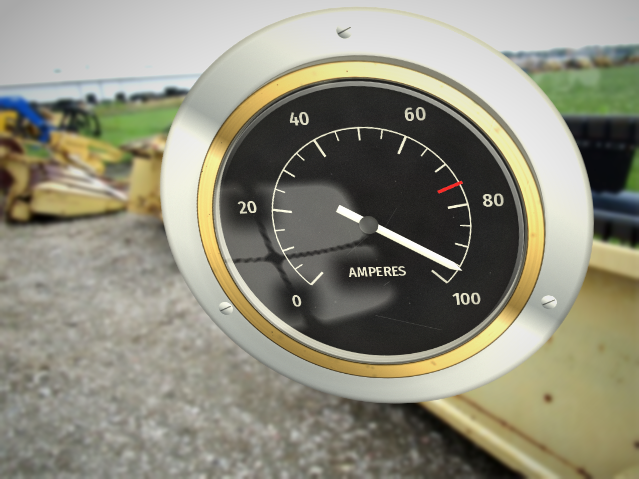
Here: 95A
